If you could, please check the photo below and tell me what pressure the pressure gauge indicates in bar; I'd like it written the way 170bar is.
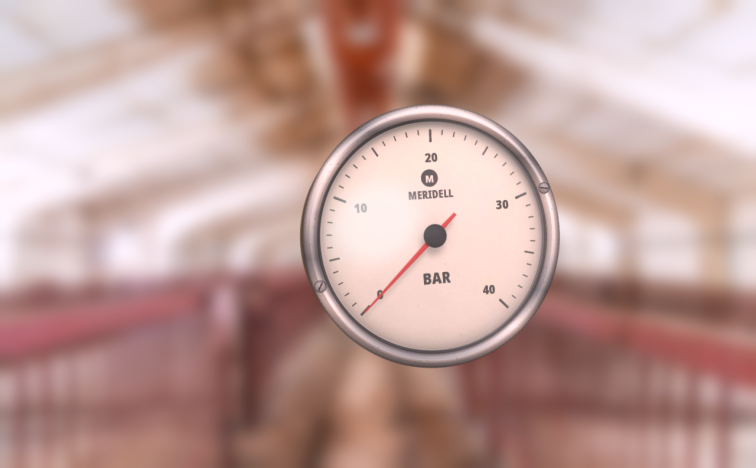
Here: 0bar
